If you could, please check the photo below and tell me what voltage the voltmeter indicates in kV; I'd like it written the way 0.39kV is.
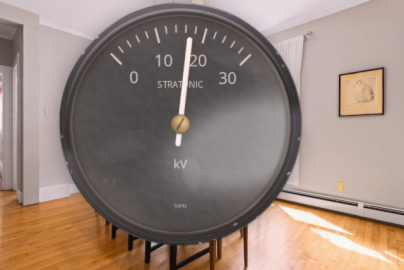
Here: 17kV
